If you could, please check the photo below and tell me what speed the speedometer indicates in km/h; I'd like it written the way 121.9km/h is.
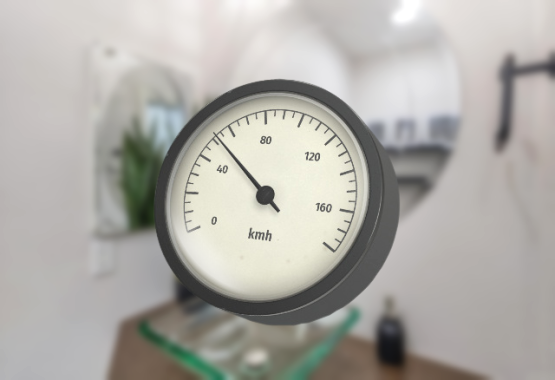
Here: 52.5km/h
